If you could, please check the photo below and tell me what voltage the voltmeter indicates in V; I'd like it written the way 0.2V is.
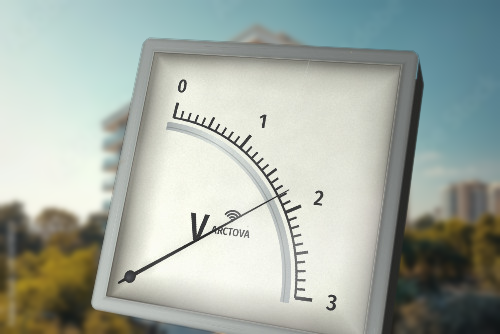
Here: 1.8V
